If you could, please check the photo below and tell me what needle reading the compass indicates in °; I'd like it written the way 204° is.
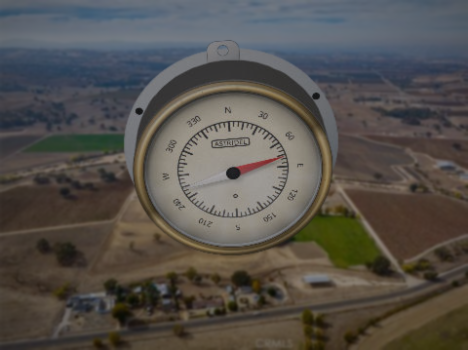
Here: 75°
